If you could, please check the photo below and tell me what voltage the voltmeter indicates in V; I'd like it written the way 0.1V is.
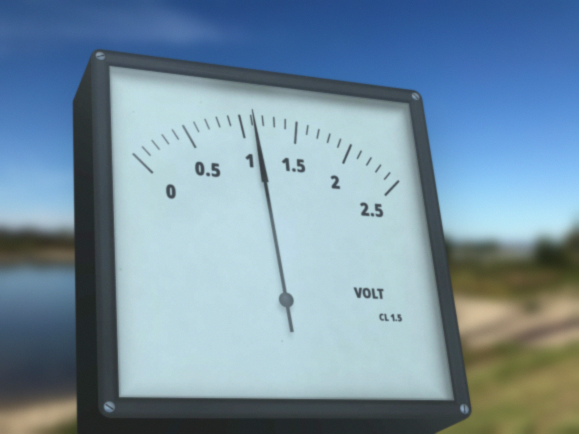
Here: 1.1V
